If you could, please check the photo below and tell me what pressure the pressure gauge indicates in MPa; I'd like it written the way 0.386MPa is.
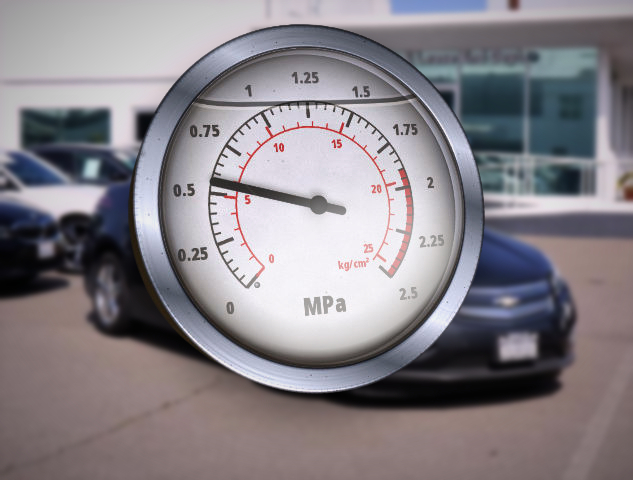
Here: 0.55MPa
